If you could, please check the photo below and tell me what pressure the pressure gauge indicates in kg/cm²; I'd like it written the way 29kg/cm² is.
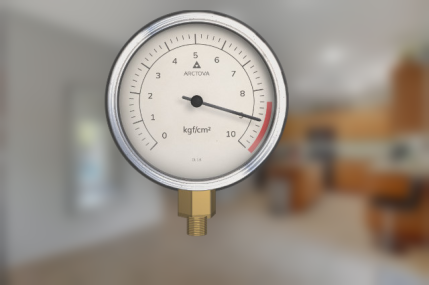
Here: 9kg/cm²
